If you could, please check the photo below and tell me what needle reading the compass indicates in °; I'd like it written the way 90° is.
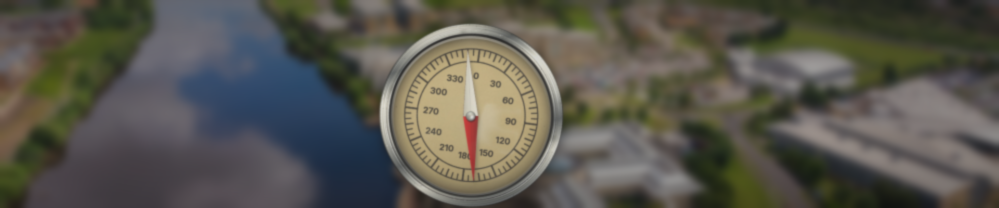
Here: 170°
